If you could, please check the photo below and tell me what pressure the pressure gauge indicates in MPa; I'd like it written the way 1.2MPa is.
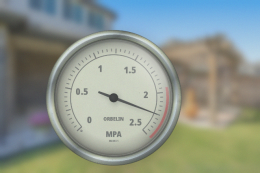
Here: 2.25MPa
